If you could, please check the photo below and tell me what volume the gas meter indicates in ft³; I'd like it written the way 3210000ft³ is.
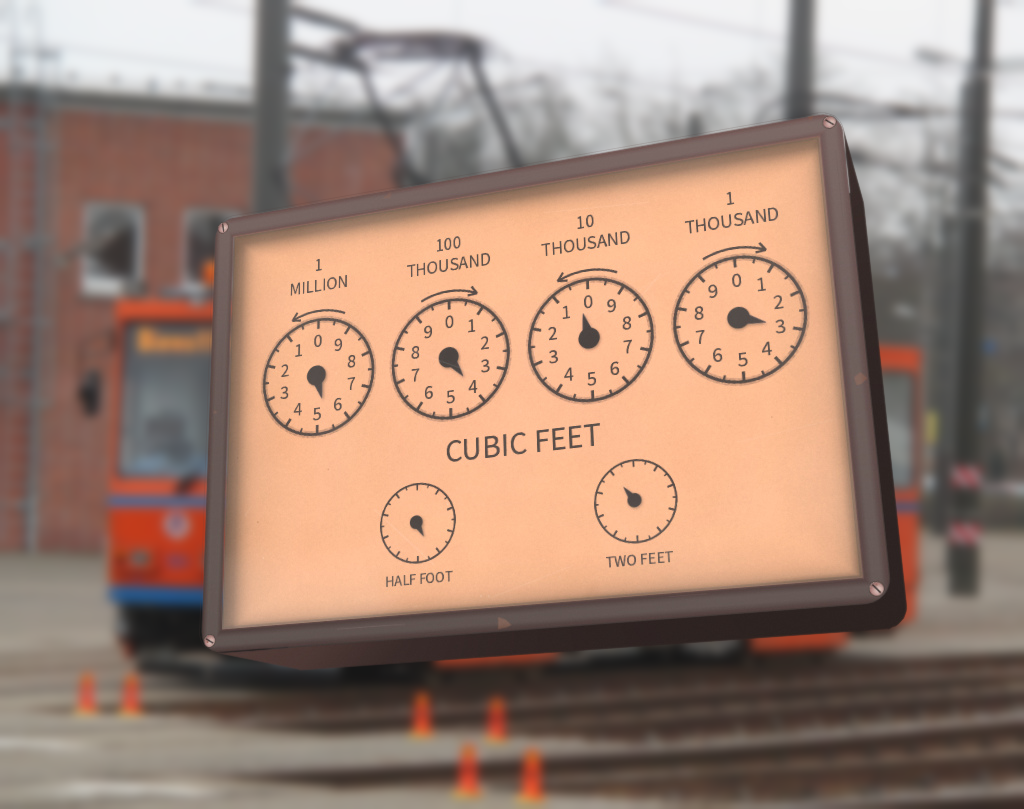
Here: 540300ft³
